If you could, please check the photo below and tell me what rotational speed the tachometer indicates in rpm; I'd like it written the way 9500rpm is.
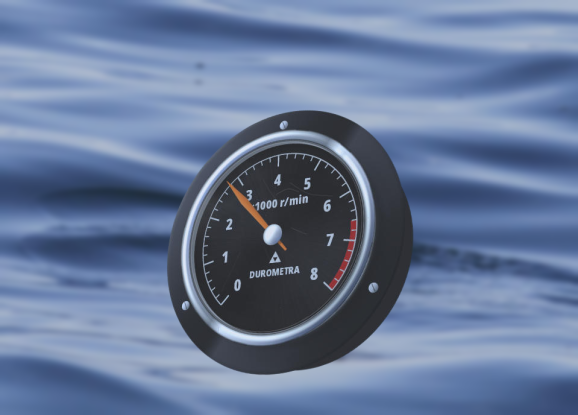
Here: 2800rpm
